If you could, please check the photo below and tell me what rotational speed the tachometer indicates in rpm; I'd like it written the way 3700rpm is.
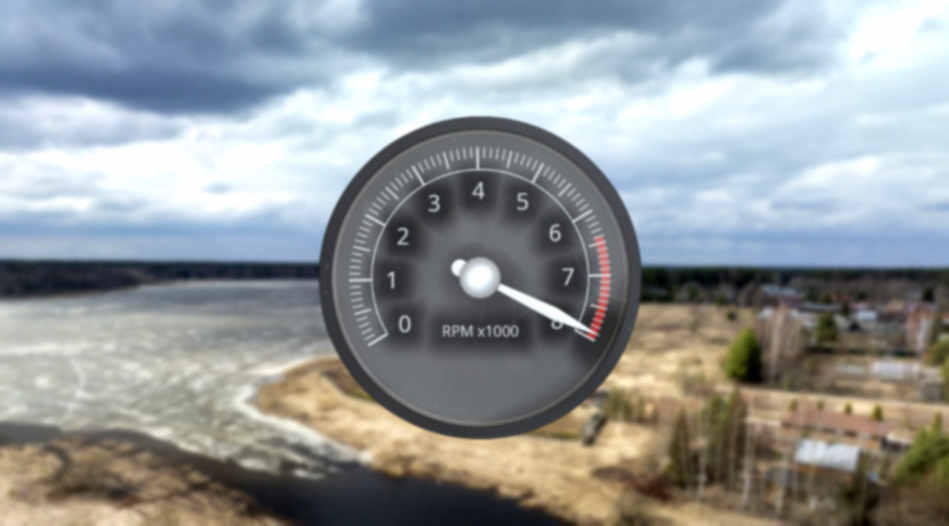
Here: 7900rpm
